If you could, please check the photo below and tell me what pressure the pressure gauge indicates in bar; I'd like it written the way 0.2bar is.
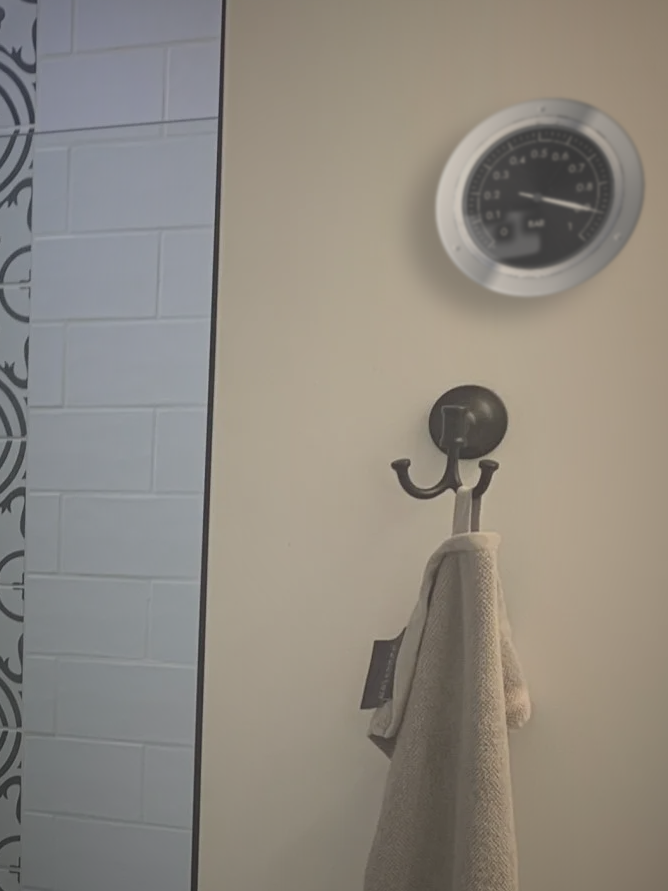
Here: 0.9bar
